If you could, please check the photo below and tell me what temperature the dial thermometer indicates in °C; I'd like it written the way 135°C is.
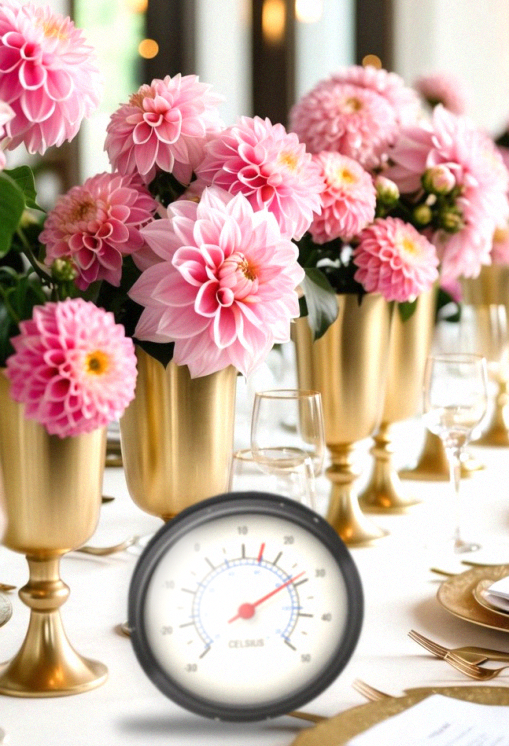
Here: 27.5°C
